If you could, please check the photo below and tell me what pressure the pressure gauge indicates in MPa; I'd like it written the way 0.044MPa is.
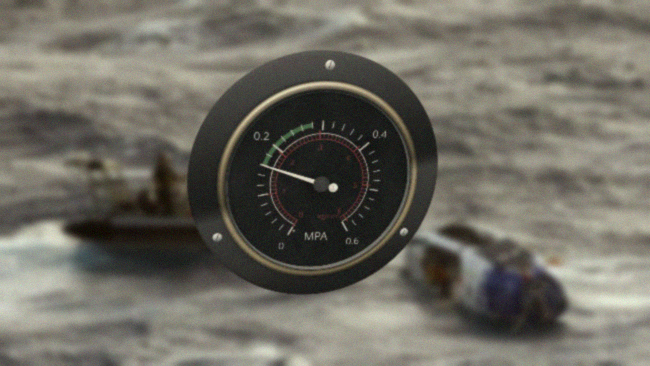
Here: 0.16MPa
